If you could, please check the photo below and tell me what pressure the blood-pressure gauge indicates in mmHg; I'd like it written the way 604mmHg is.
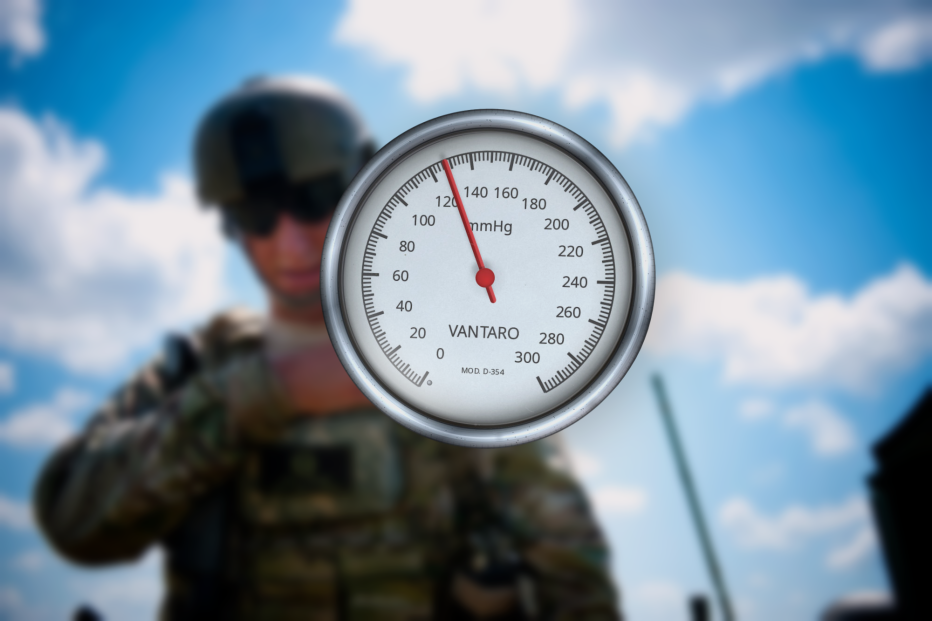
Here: 128mmHg
